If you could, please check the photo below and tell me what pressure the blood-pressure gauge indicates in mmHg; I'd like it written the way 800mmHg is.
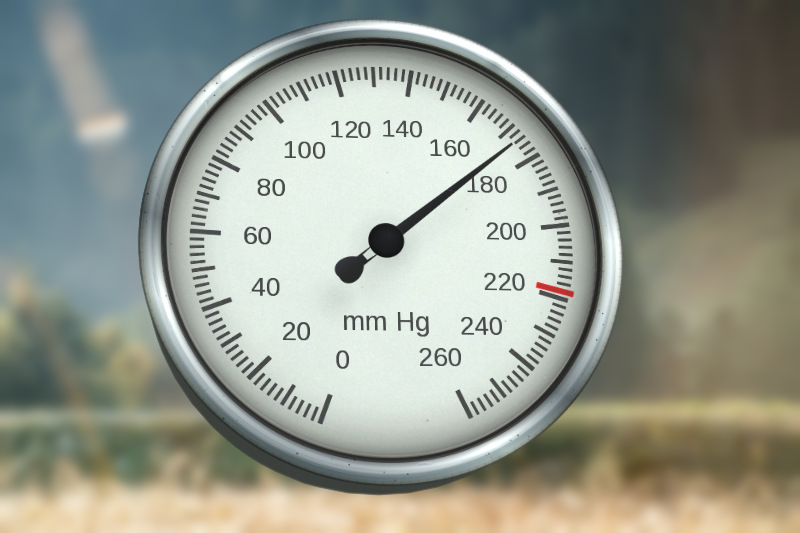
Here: 174mmHg
